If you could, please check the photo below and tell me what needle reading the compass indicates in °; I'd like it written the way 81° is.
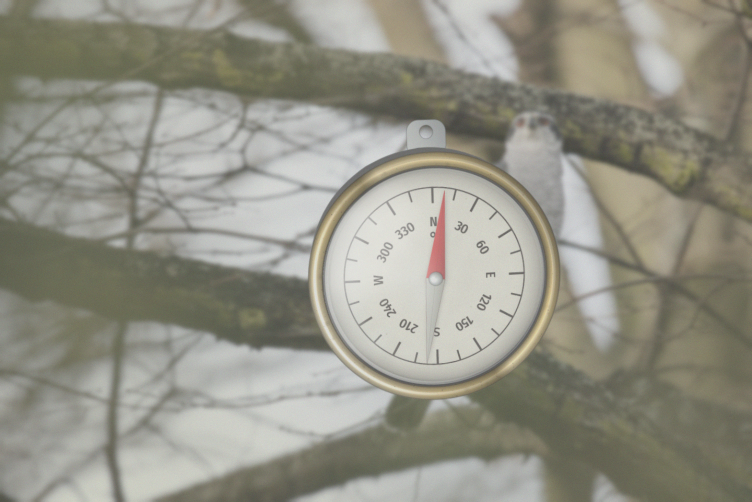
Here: 7.5°
